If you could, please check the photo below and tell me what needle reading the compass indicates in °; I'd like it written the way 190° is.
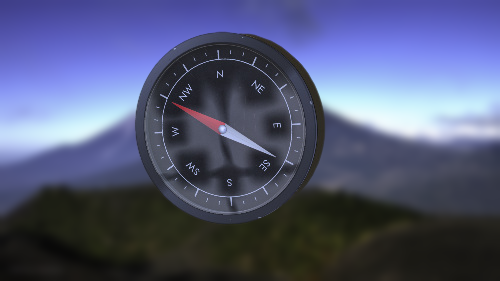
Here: 300°
